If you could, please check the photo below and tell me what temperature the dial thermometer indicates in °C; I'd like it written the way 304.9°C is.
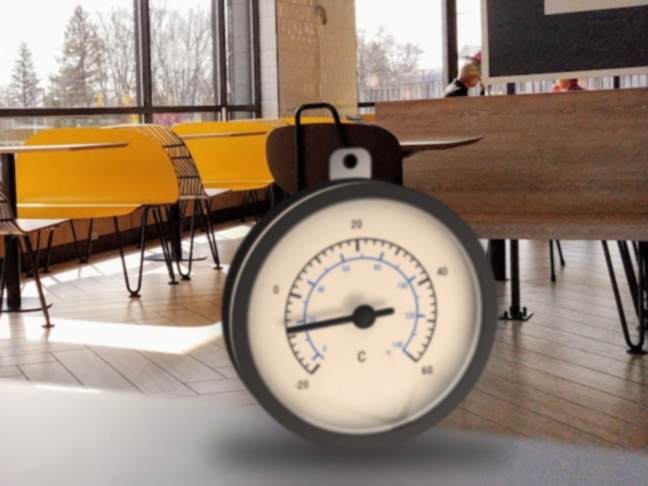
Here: -8°C
